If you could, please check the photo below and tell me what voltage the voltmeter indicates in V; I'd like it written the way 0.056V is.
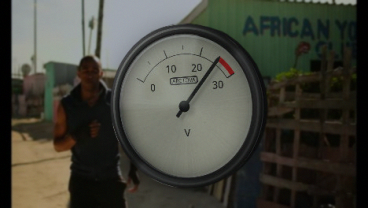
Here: 25V
